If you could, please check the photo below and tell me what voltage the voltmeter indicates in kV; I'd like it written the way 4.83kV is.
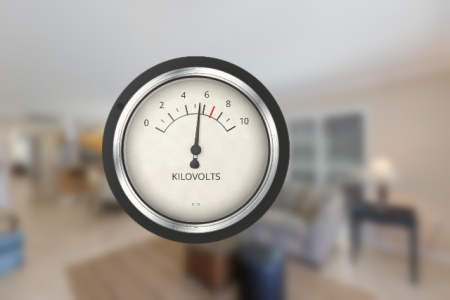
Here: 5.5kV
